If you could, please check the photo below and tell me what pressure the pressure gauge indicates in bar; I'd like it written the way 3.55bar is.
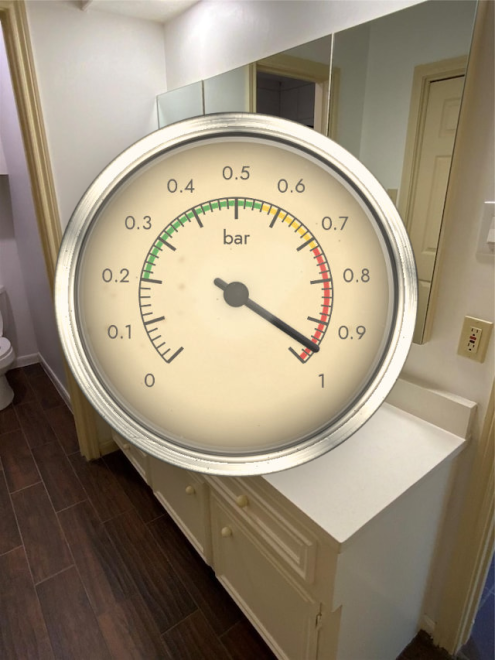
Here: 0.96bar
